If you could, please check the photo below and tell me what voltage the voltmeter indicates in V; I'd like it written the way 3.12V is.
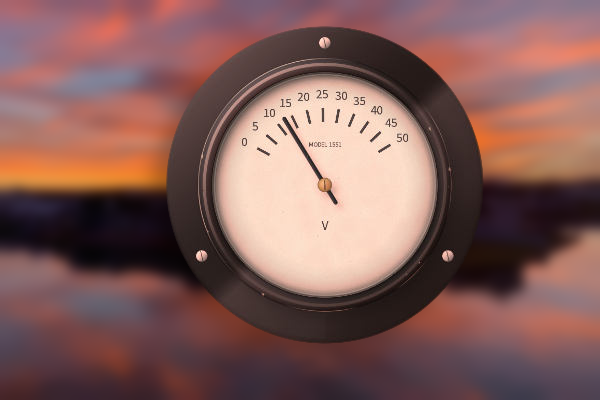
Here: 12.5V
